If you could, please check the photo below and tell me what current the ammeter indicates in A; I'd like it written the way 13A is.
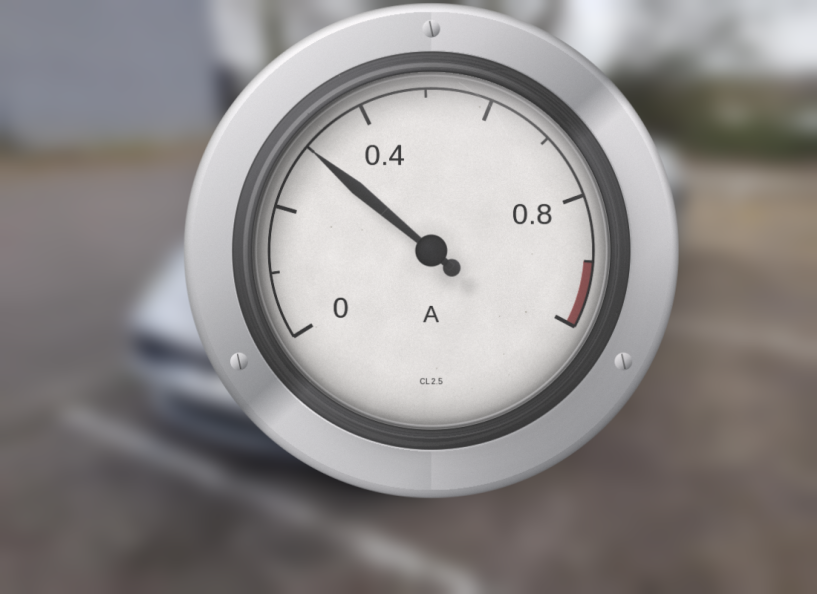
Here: 0.3A
